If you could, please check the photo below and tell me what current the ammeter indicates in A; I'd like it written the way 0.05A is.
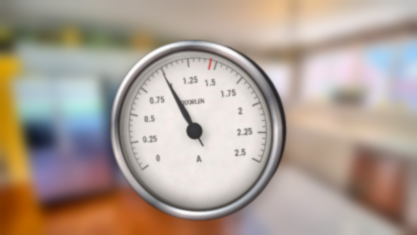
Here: 1A
